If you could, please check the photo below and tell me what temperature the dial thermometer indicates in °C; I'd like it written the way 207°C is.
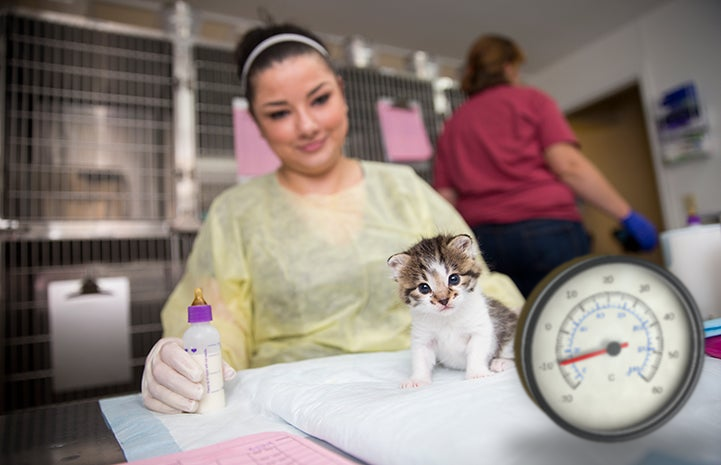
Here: -10°C
